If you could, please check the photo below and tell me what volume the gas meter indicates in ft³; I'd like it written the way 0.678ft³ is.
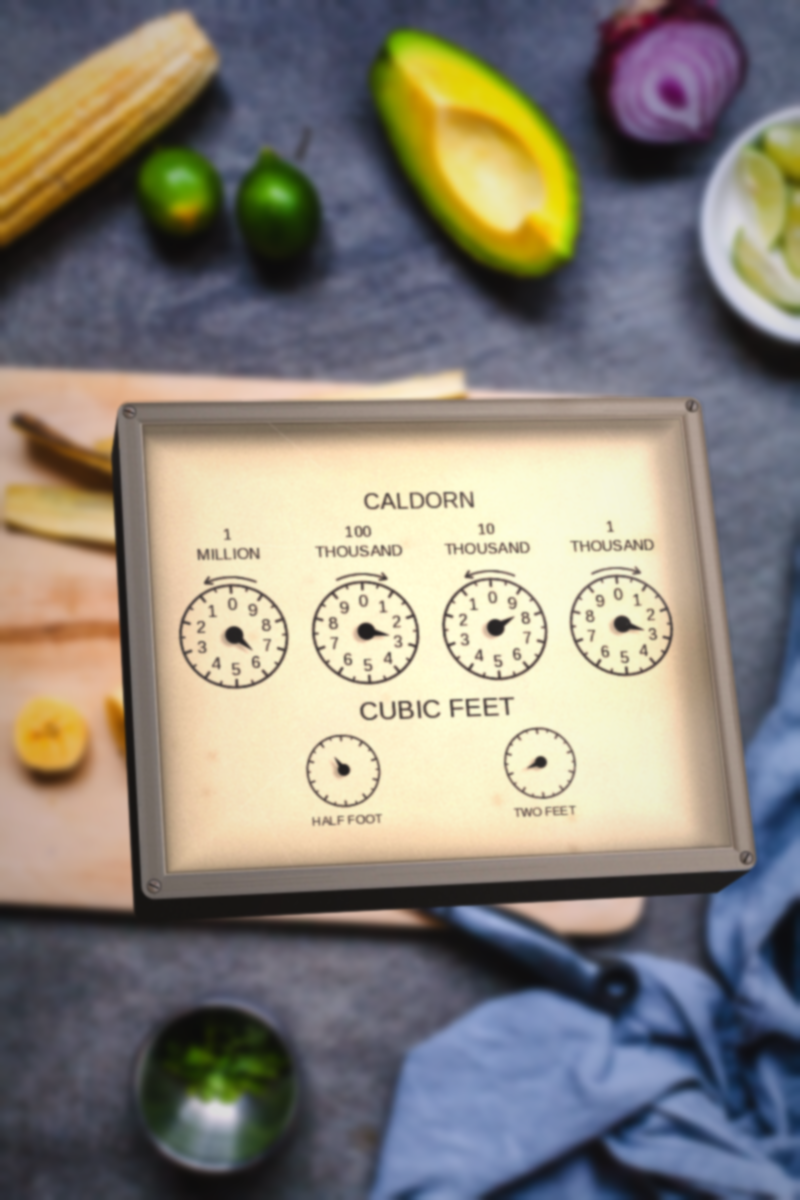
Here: 628300ft³
